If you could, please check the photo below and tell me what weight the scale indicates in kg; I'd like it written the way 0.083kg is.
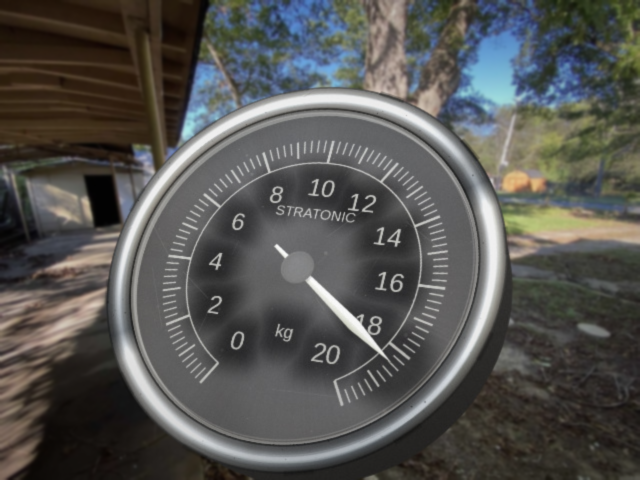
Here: 18.4kg
